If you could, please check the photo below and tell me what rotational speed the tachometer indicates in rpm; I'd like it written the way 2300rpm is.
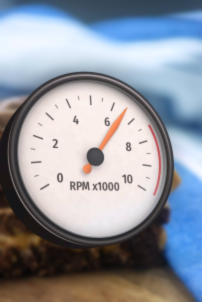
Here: 6500rpm
